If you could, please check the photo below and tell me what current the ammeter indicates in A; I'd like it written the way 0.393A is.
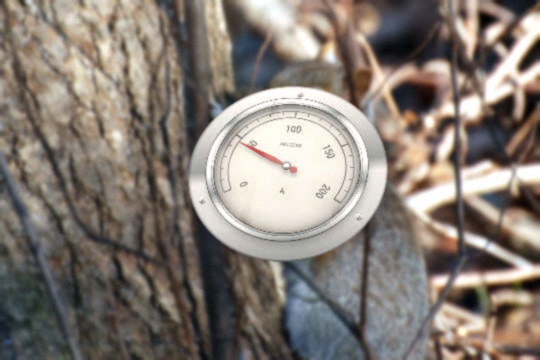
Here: 45A
